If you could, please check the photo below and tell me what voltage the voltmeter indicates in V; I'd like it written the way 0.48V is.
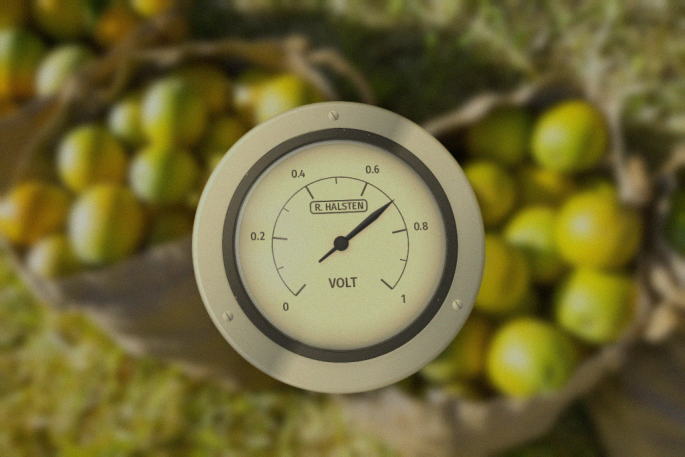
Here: 0.7V
